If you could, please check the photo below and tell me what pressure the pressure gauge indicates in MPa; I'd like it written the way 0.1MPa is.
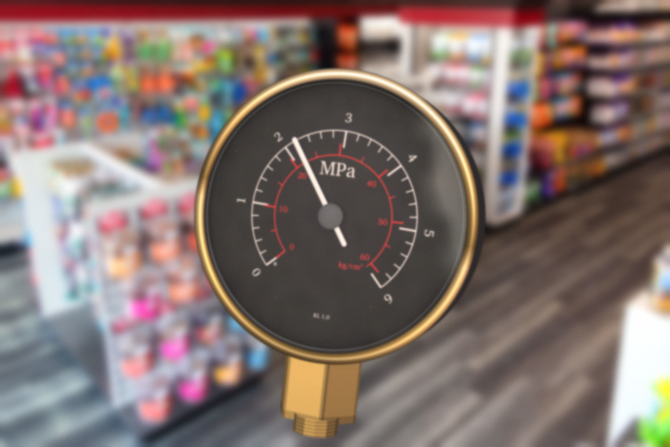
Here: 2.2MPa
